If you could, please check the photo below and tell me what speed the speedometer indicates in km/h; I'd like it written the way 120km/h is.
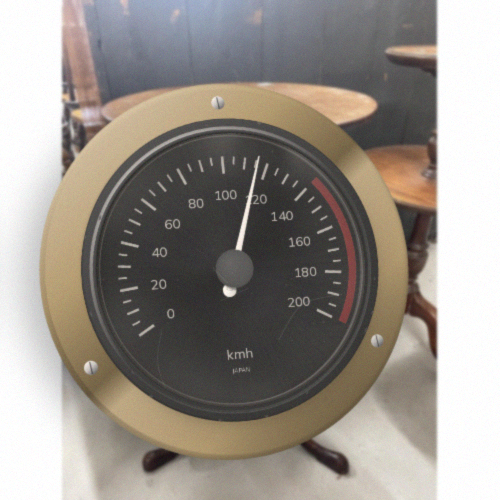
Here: 115km/h
